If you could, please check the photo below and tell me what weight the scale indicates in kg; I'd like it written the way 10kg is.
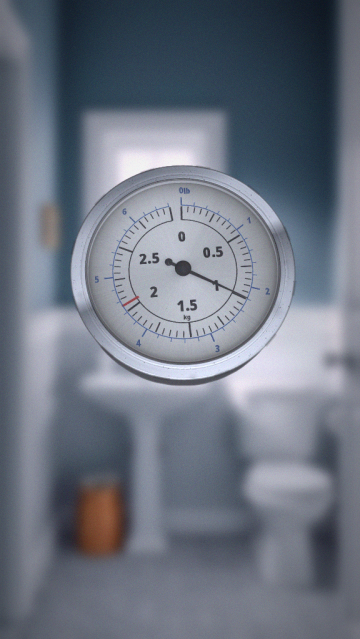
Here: 1kg
